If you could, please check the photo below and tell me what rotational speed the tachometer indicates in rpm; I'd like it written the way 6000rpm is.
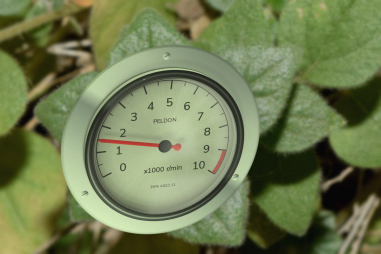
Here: 1500rpm
